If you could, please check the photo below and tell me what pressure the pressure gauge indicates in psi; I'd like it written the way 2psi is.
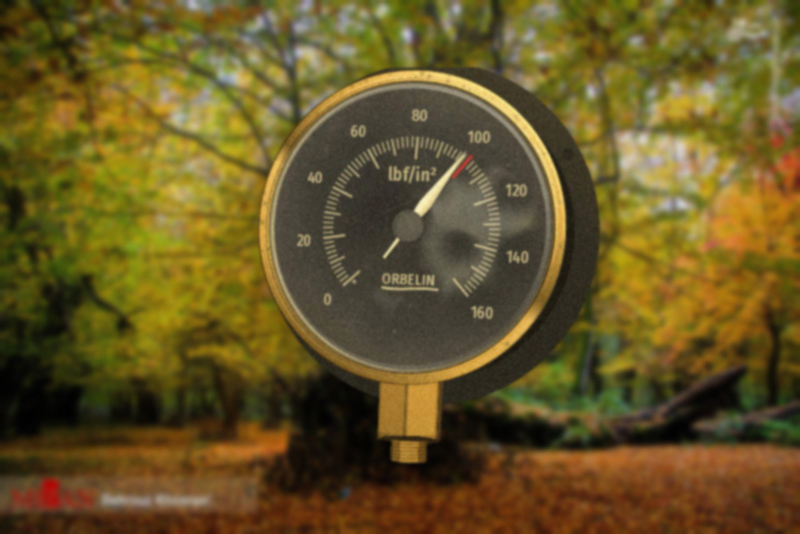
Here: 100psi
